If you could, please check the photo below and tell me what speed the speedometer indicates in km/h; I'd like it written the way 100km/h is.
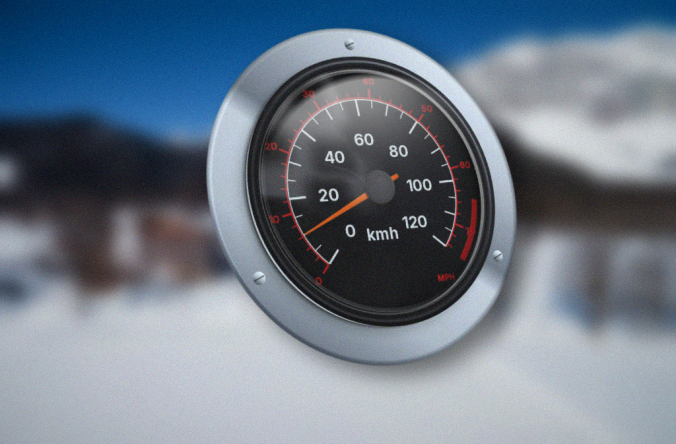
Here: 10km/h
